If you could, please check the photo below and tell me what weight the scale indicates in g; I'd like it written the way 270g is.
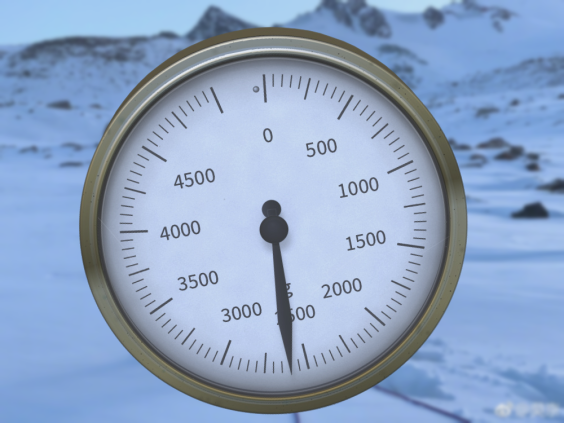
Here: 2600g
